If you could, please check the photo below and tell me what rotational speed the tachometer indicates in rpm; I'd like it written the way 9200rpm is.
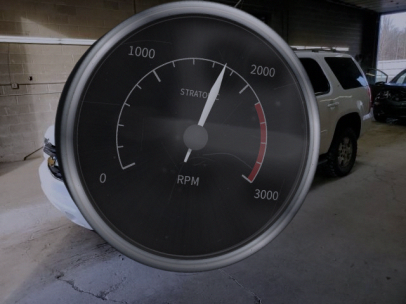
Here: 1700rpm
